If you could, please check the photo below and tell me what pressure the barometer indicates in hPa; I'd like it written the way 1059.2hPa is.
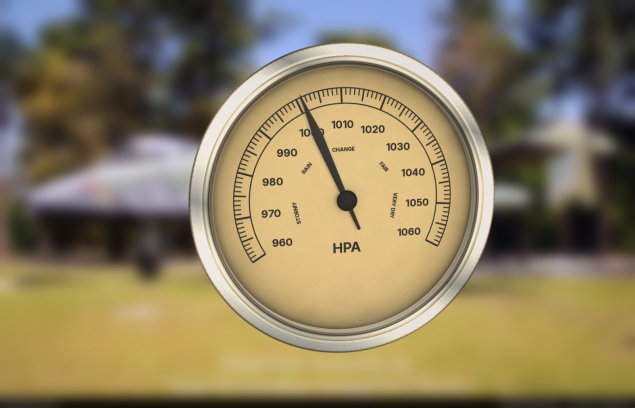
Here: 1001hPa
